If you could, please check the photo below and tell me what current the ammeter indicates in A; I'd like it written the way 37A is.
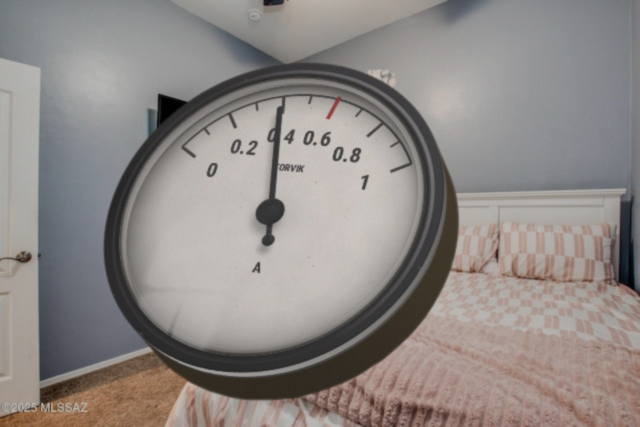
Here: 0.4A
